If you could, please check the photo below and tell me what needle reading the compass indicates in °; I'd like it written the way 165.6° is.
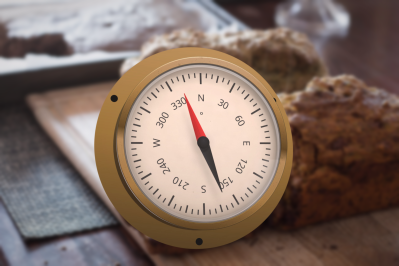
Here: 340°
